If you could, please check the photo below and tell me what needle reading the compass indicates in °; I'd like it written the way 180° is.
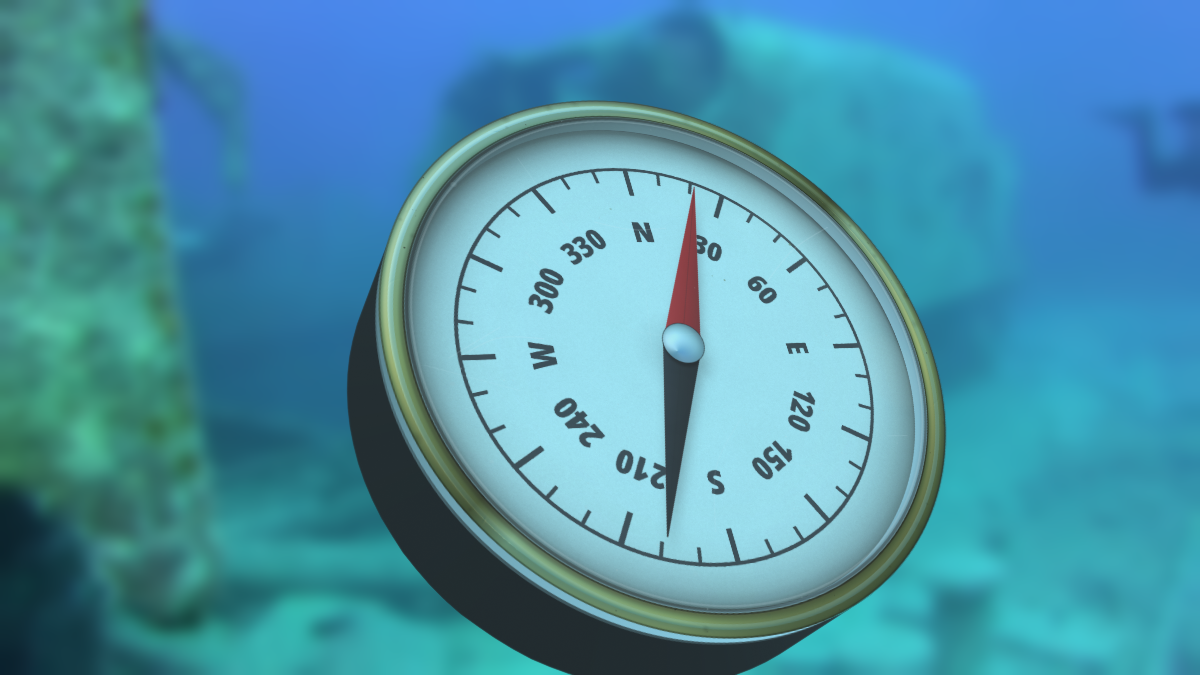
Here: 20°
